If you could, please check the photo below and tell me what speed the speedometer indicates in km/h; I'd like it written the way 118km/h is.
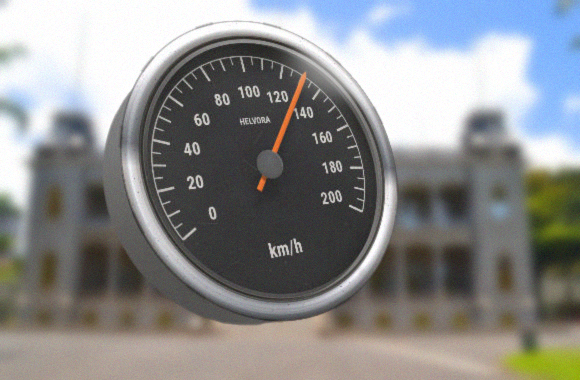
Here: 130km/h
